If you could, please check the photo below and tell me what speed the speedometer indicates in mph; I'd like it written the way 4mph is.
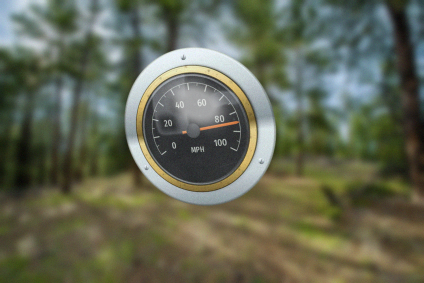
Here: 85mph
